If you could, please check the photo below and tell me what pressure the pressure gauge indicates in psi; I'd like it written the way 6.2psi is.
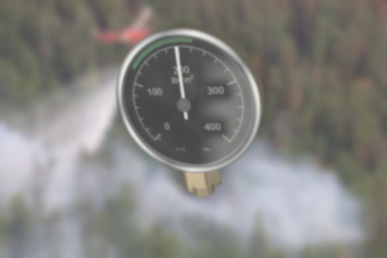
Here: 200psi
